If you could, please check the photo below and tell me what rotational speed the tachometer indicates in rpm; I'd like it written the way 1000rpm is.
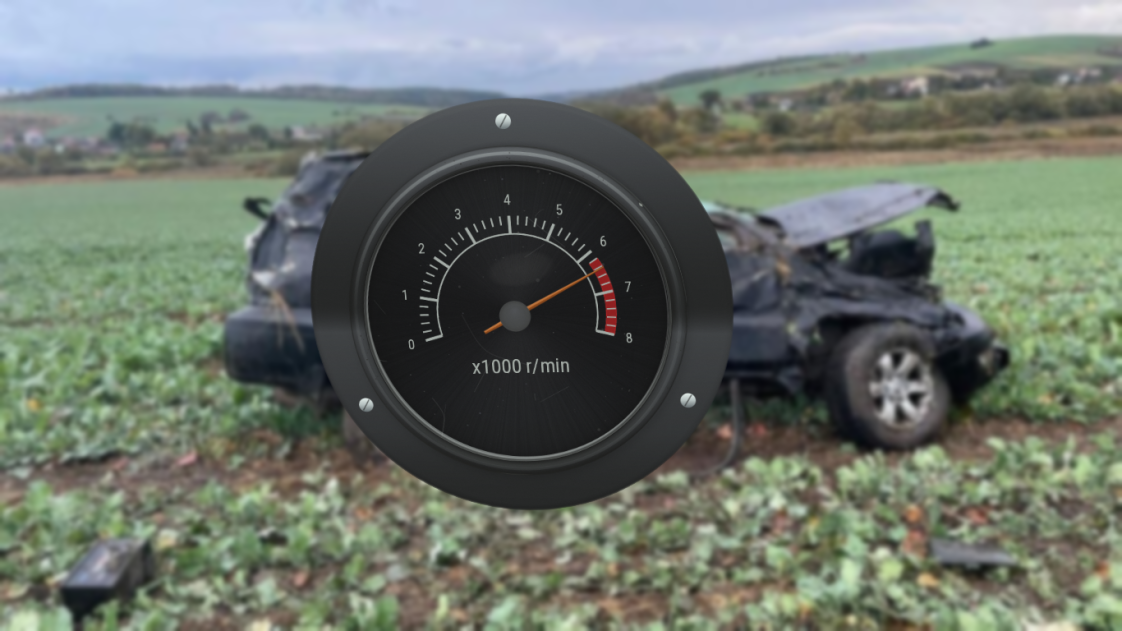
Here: 6400rpm
